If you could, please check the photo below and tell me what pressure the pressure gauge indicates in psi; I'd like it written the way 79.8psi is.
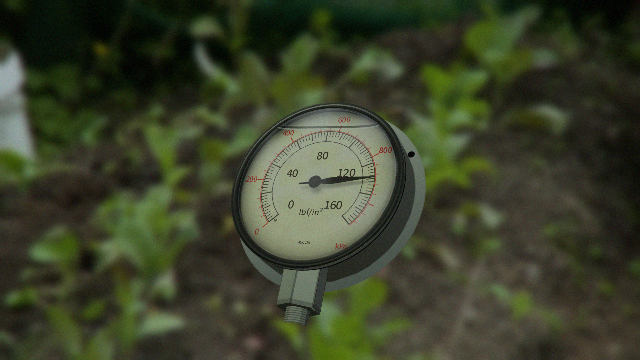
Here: 130psi
